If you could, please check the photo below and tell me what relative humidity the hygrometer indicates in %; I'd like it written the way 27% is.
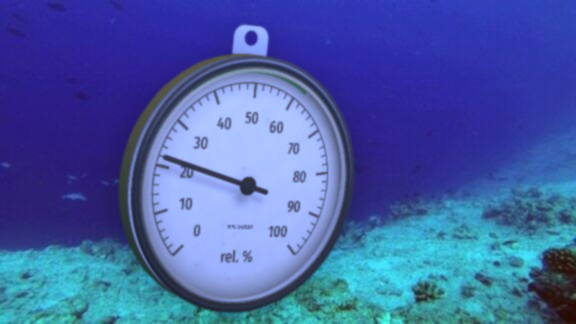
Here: 22%
